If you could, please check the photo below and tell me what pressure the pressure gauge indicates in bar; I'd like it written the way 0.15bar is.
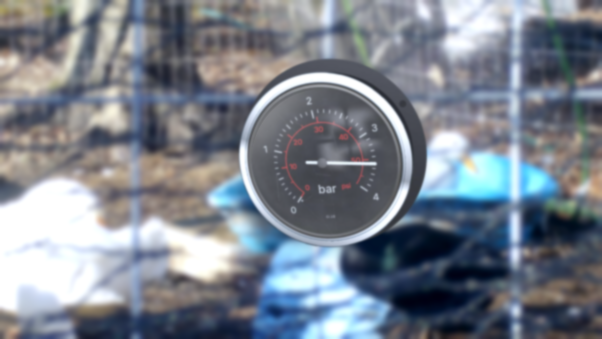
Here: 3.5bar
